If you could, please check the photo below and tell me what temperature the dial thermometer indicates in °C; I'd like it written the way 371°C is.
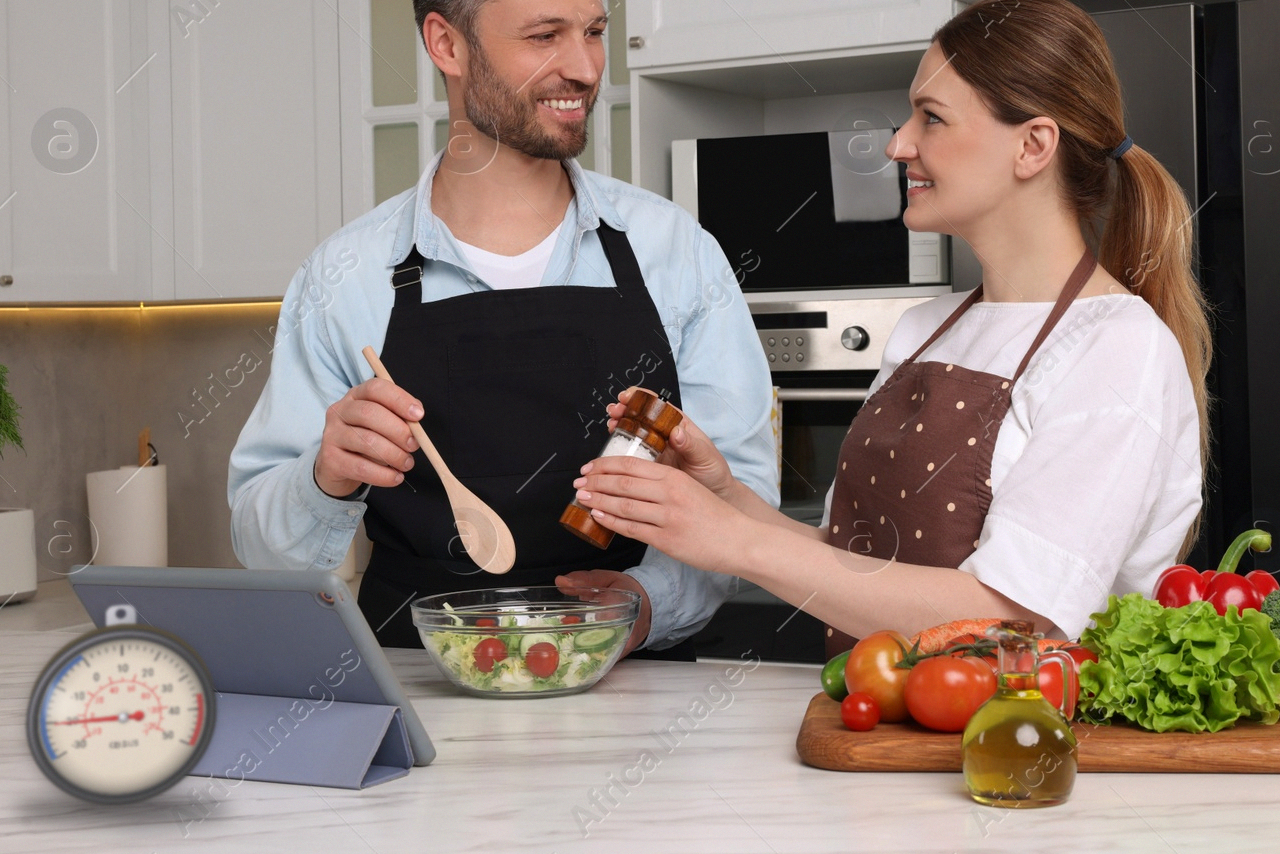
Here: -20°C
